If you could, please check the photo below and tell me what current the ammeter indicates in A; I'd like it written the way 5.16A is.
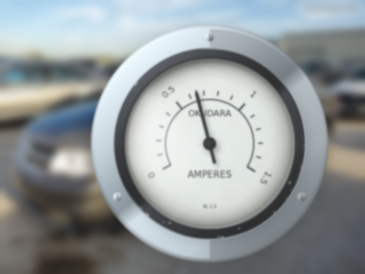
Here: 0.65A
